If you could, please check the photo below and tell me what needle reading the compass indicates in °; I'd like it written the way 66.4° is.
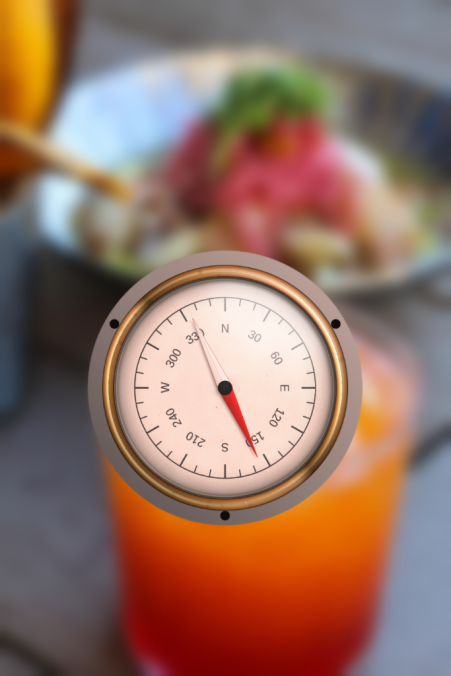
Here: 155°
